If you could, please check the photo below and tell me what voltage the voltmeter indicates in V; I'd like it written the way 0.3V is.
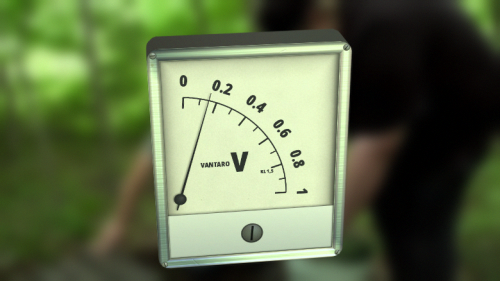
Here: 0.15V
